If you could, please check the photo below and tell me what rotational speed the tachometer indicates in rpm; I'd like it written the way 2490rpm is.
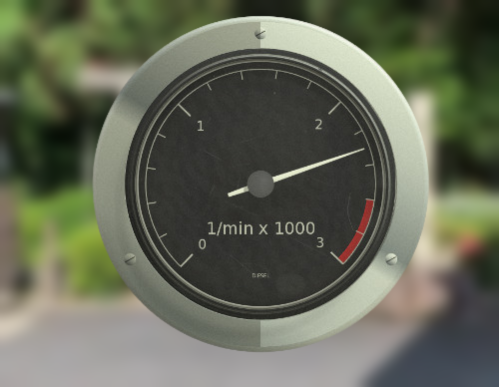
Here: 2300rpm
